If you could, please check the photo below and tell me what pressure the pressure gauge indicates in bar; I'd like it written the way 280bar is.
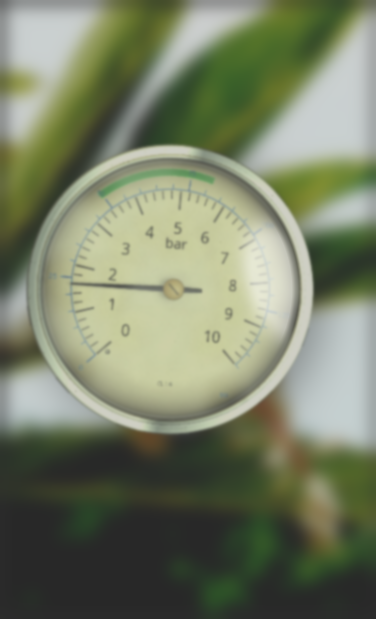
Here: 1.6bar
